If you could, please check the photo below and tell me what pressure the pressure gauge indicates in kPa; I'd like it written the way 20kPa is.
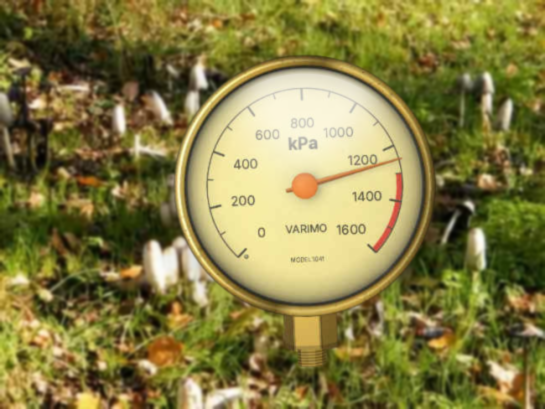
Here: 1250kPa
